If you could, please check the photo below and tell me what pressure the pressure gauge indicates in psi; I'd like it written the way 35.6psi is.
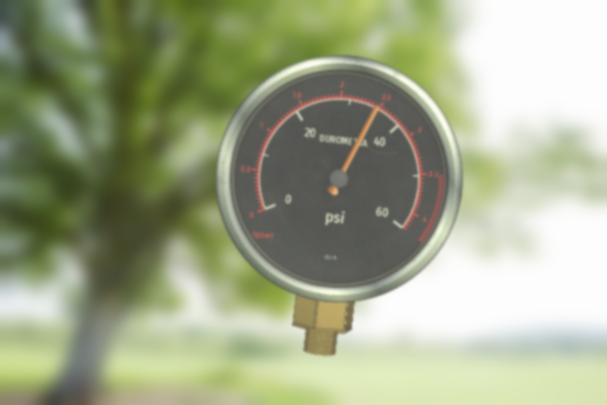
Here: 35psi
